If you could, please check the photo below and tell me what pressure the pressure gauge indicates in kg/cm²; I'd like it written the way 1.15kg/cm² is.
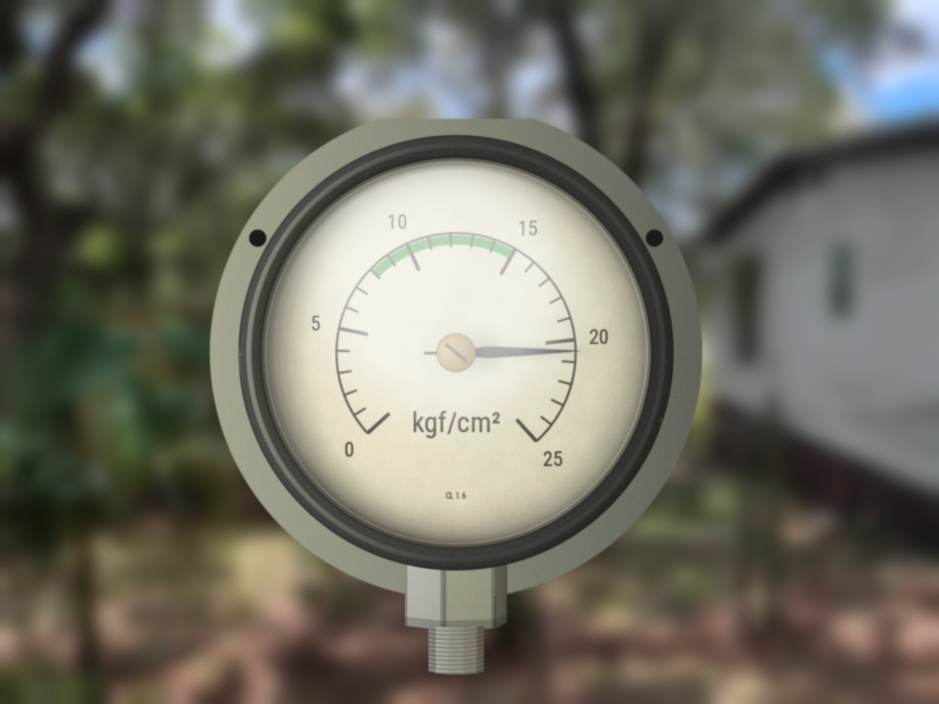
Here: 20.5kg/cm²
